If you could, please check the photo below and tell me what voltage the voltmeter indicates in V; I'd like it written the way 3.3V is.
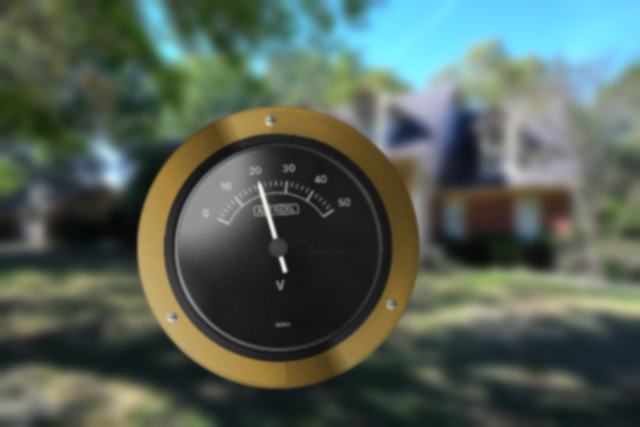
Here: 20V
